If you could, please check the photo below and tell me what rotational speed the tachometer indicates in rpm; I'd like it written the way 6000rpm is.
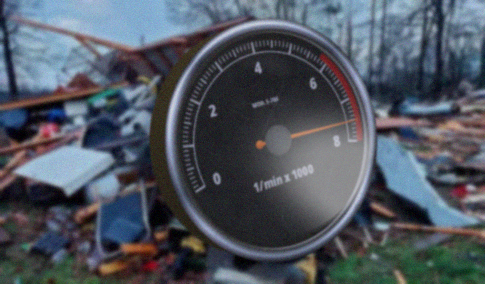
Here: 7500rpm
